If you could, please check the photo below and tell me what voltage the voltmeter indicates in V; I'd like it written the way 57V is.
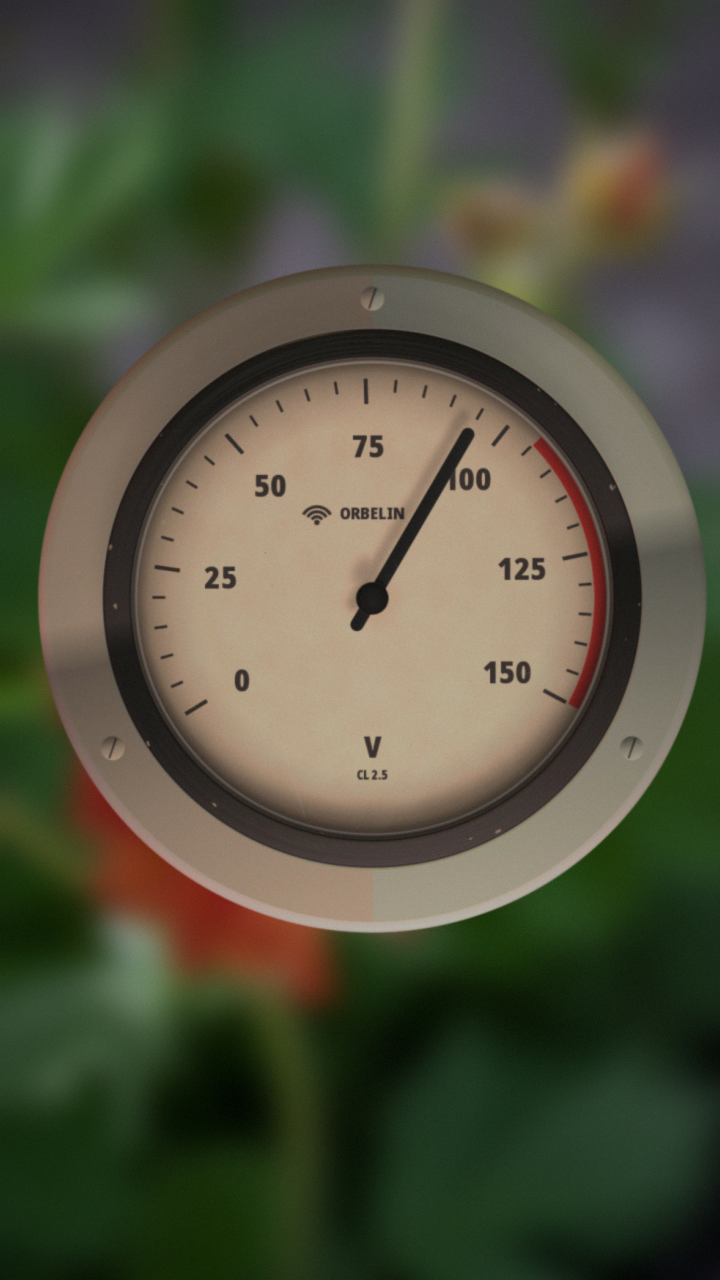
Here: 95V
